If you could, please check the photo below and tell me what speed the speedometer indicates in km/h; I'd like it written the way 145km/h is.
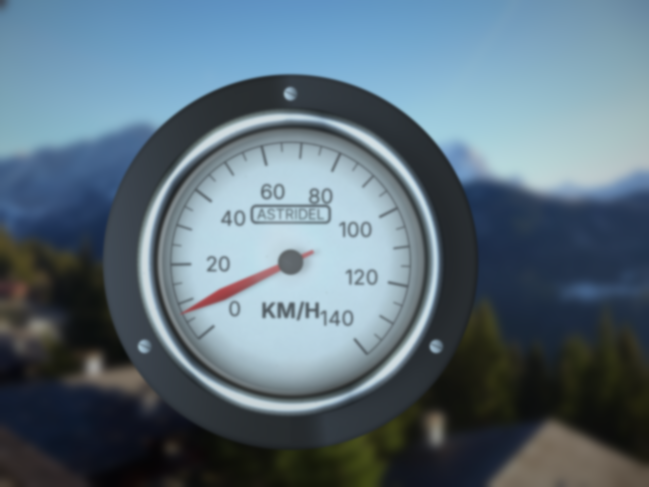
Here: 7.5km/h
